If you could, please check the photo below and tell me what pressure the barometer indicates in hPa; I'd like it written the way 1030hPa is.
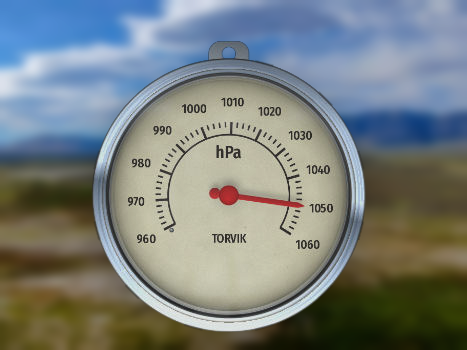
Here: 1050hPa
